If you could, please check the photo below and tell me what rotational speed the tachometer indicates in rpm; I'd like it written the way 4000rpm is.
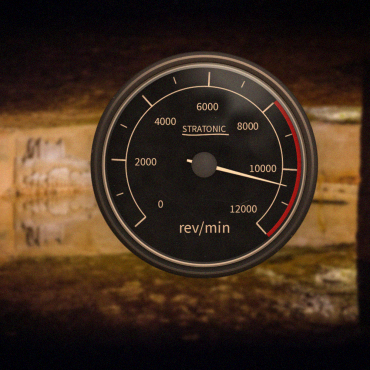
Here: 10500rpm
